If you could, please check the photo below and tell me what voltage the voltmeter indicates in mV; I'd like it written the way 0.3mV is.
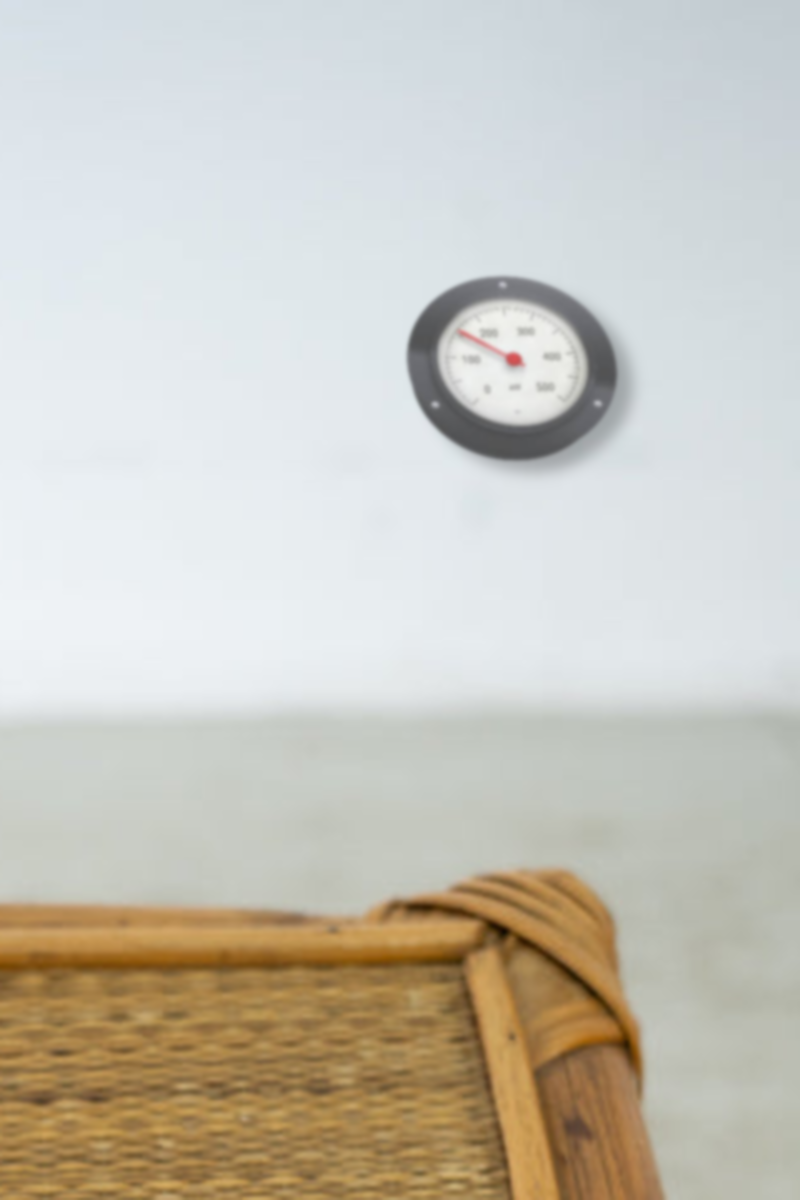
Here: 150mV
